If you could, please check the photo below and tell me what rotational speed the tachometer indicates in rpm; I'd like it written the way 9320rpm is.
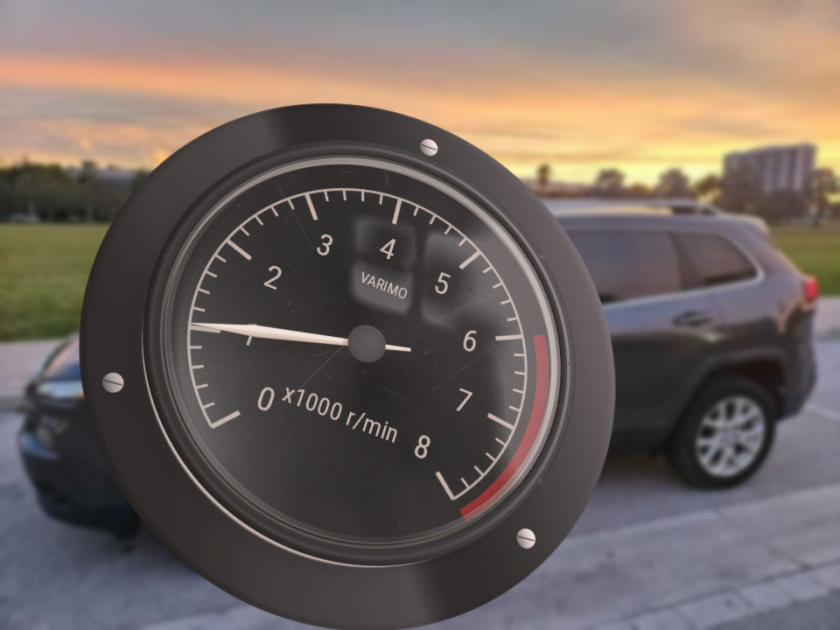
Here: 1000rpm
